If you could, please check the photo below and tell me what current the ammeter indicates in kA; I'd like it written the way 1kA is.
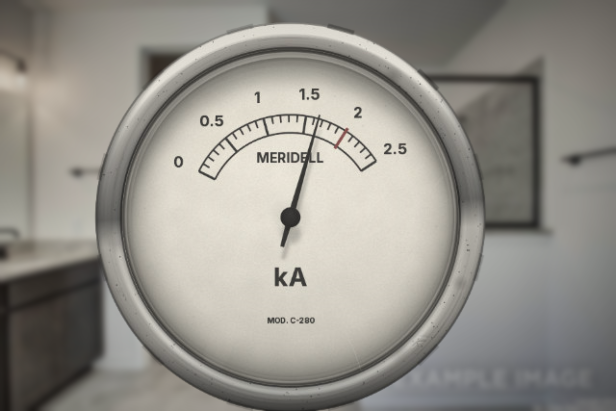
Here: 1.65kA
